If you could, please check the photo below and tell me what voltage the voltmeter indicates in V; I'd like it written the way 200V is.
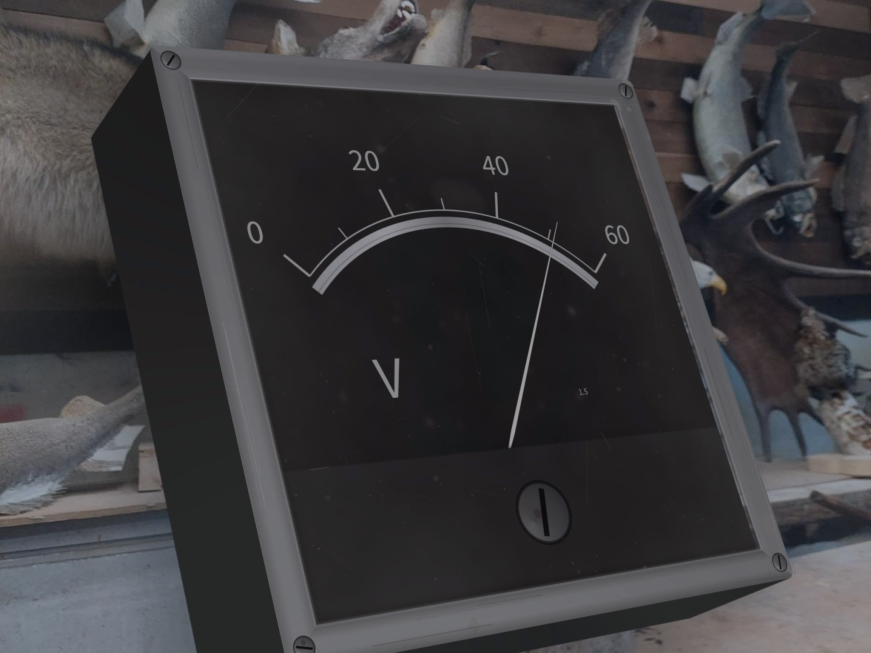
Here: 50V
